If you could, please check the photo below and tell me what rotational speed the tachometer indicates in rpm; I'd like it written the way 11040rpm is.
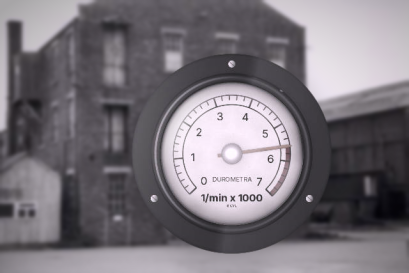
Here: 5600rpm
